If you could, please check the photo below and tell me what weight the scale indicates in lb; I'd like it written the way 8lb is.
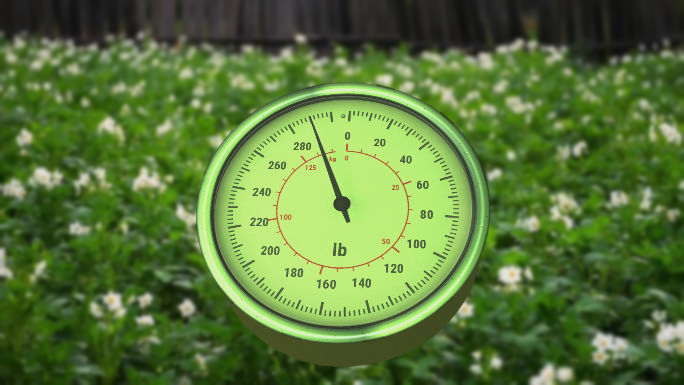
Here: 290lb
